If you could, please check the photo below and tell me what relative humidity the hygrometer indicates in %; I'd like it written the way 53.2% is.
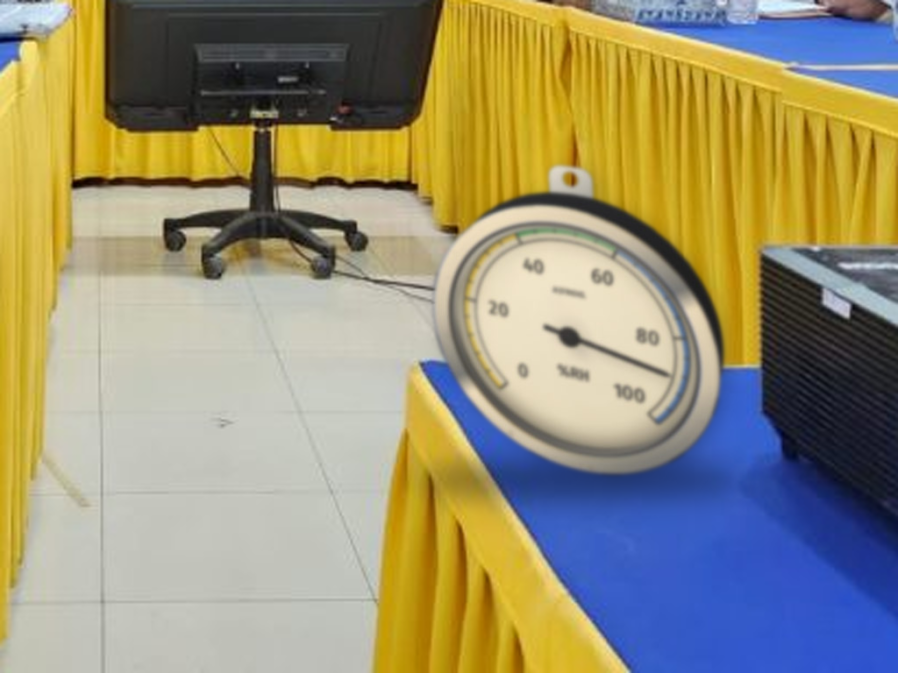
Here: 88%
